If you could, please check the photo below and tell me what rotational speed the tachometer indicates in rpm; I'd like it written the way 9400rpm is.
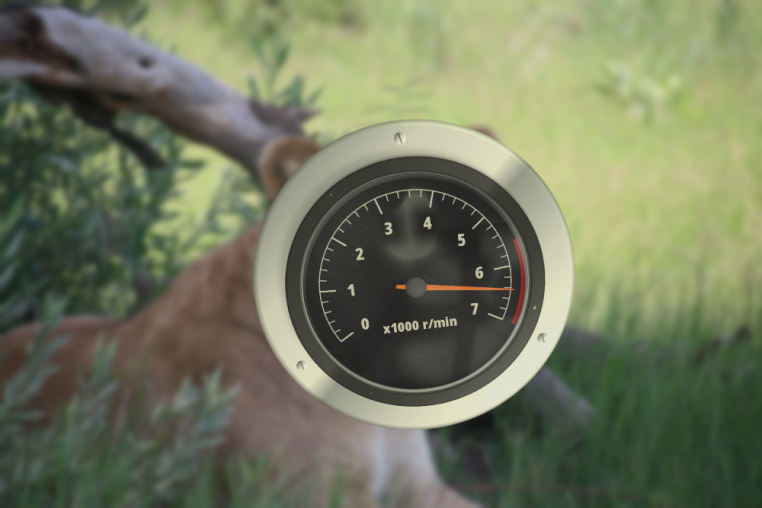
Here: 6400rpm
